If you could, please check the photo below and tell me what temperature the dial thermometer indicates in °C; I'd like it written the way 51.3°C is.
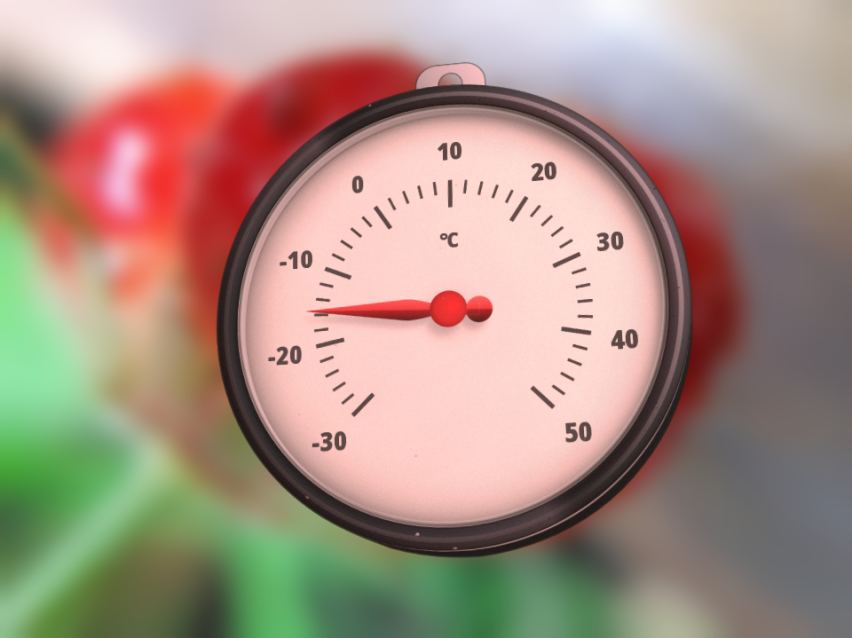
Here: -16°C
